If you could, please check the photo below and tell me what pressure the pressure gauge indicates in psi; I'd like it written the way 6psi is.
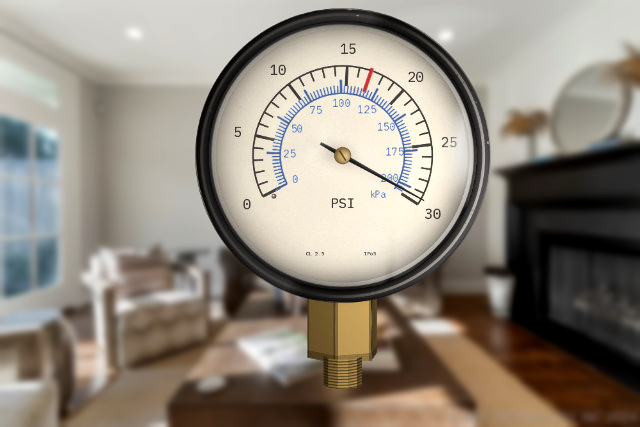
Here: 29.5psi
